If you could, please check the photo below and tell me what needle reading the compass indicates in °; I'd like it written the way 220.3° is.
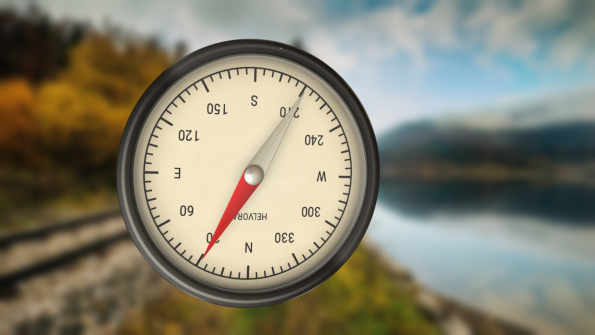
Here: 30°
